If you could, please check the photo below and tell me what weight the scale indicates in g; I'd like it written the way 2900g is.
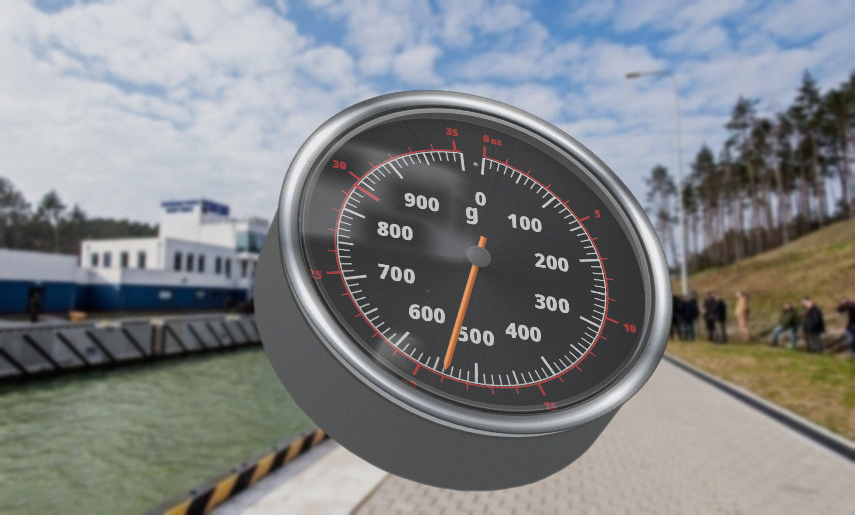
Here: 540g
